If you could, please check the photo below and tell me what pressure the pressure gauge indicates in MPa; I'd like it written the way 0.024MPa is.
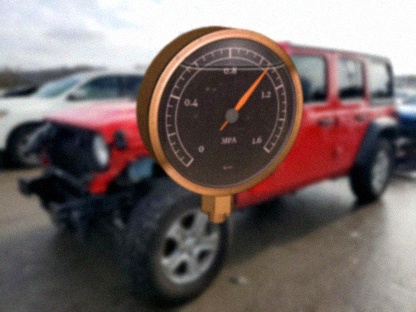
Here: 1.05MPa
